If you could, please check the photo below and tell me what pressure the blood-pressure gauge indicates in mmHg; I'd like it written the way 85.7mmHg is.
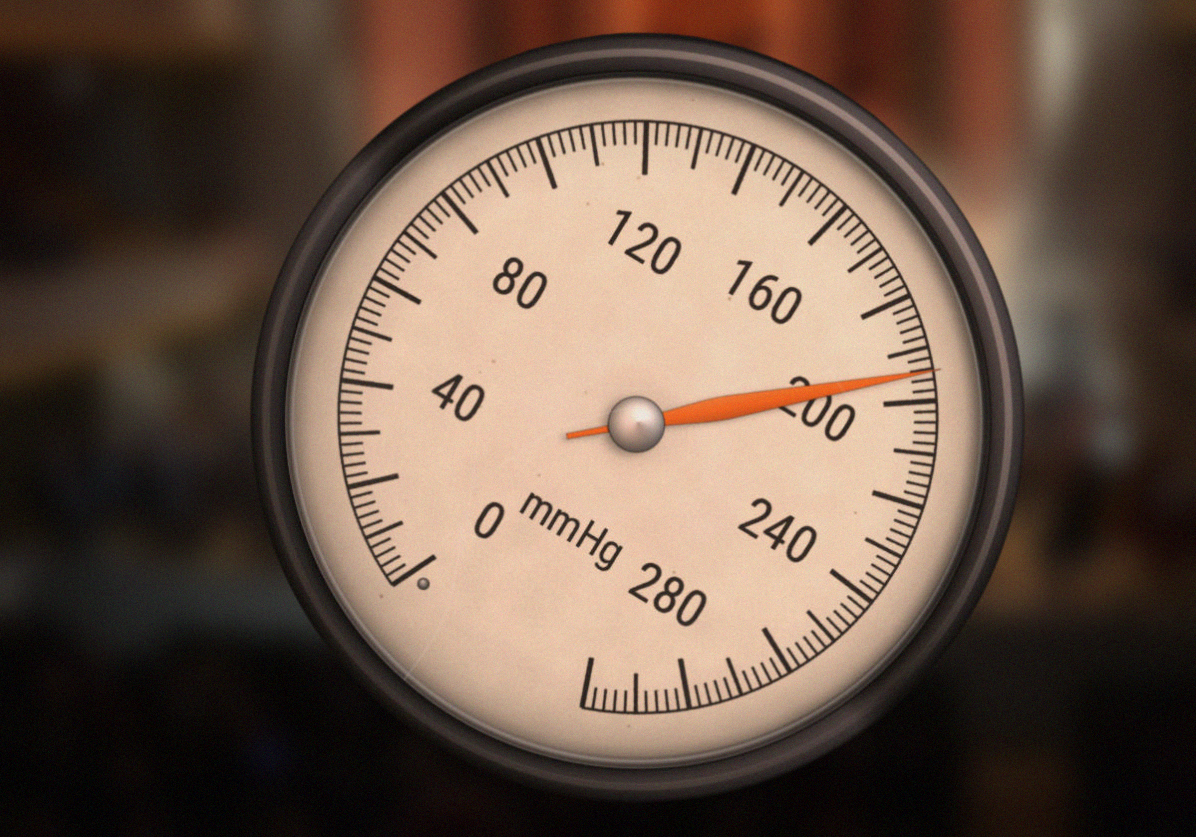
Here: 194mmHg
